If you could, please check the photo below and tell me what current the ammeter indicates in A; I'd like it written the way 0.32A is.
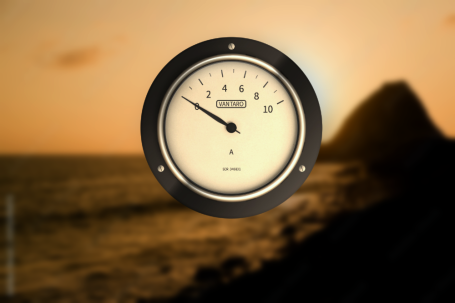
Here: 0A
